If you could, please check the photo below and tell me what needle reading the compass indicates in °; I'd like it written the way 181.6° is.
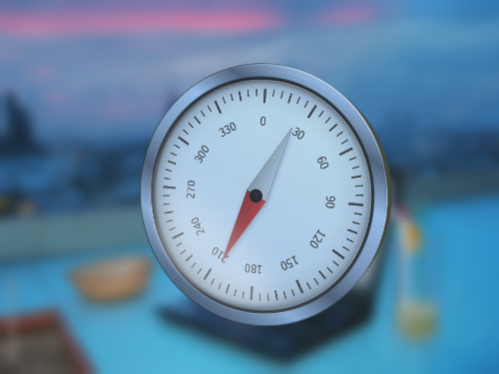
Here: 205°
